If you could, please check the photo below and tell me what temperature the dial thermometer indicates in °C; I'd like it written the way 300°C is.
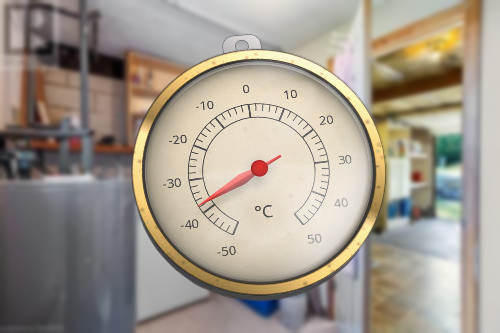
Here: -38°C
